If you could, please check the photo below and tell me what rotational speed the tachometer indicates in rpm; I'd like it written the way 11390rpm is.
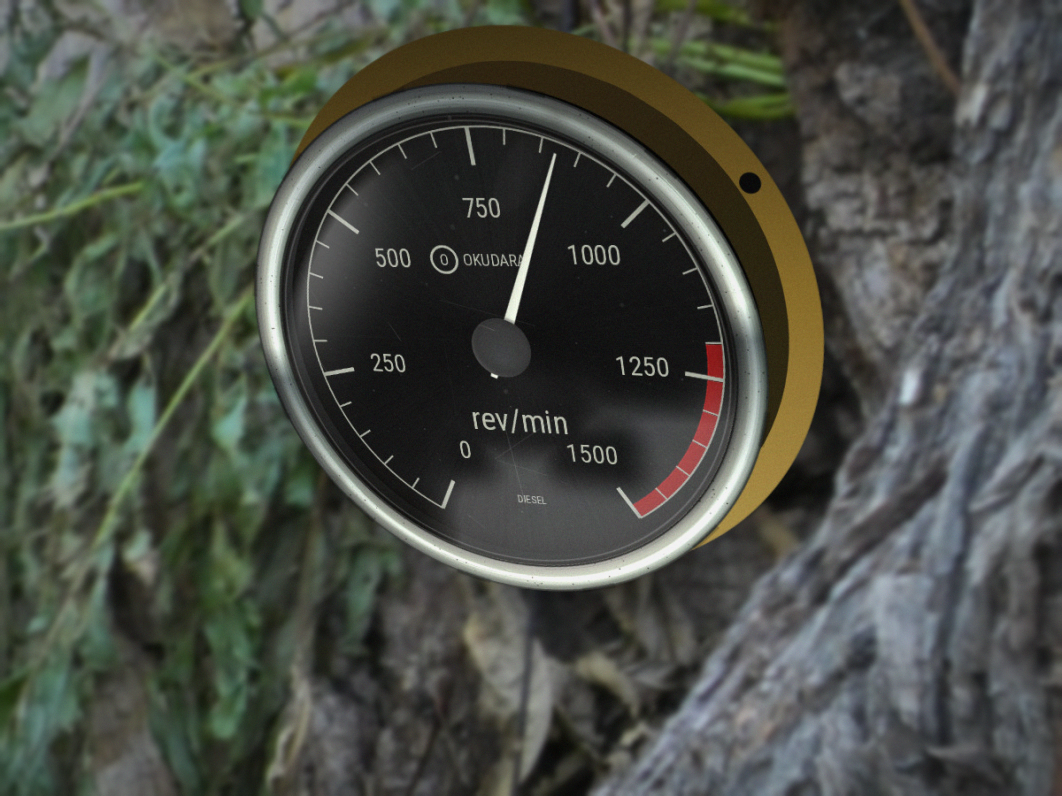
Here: 875rpm
